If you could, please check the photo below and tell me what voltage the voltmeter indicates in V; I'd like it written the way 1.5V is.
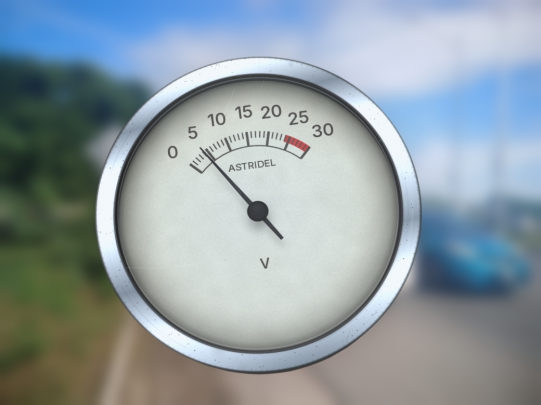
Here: 4V
